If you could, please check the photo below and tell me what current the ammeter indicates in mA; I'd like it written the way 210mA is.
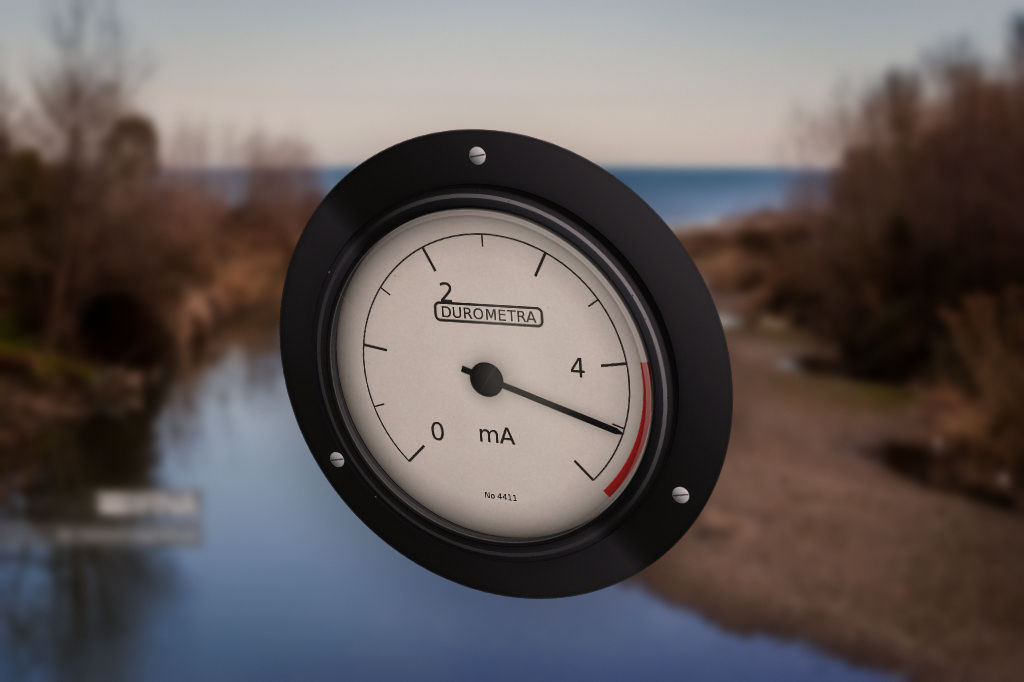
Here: 4.5mA
